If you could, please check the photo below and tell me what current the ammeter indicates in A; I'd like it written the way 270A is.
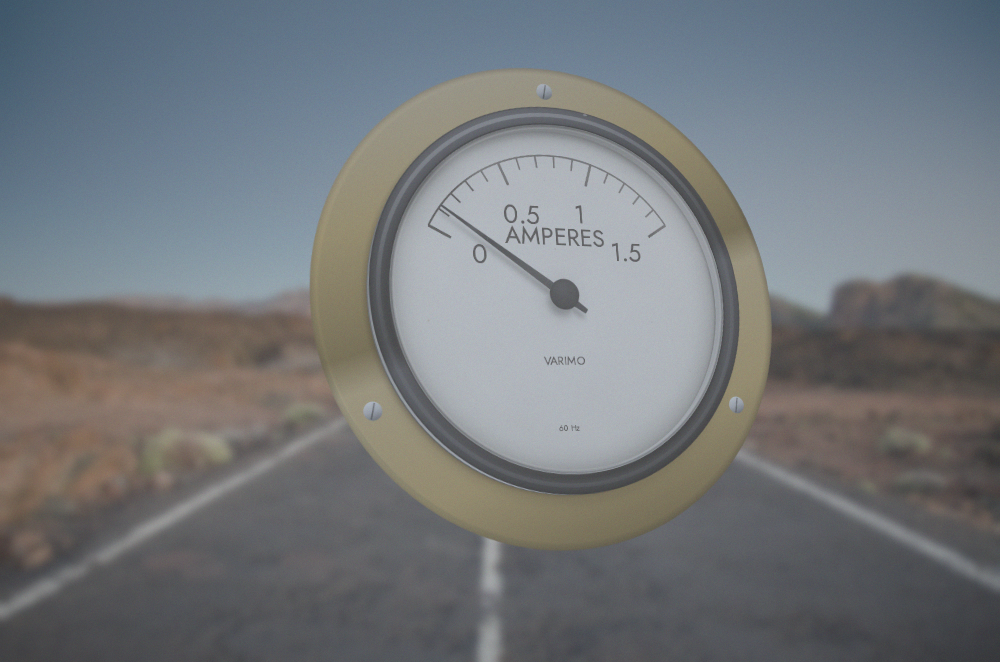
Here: 0.1A
